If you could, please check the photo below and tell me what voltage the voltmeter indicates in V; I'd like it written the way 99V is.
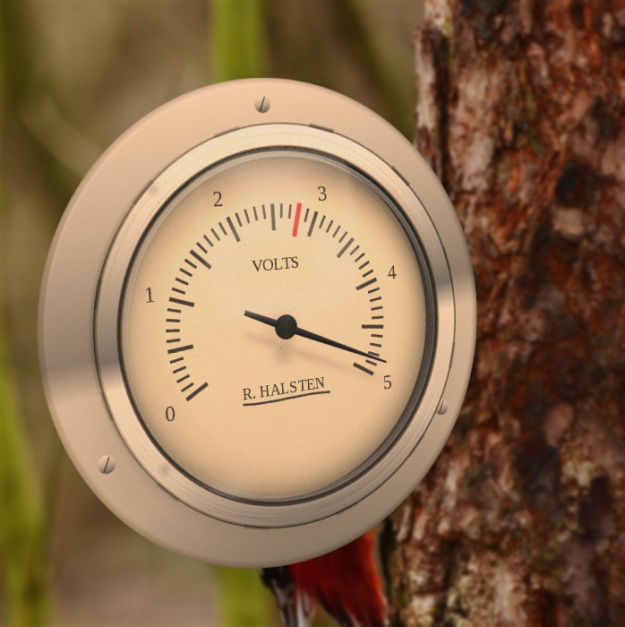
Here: 4.85V
